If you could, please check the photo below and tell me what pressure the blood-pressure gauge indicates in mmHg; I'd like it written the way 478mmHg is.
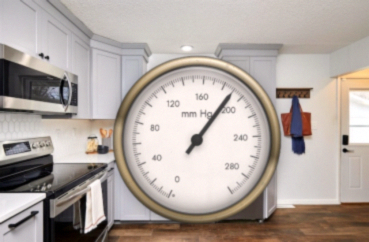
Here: 190mmHg
